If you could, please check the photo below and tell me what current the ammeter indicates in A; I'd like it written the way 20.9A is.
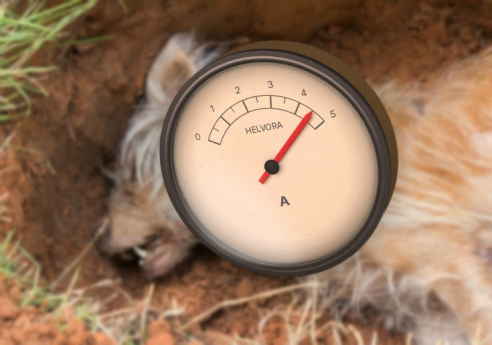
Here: 4.5A
